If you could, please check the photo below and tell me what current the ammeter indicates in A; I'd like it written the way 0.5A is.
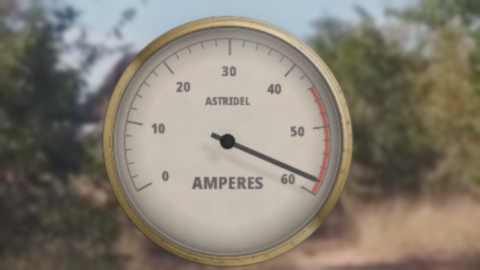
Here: 58A
